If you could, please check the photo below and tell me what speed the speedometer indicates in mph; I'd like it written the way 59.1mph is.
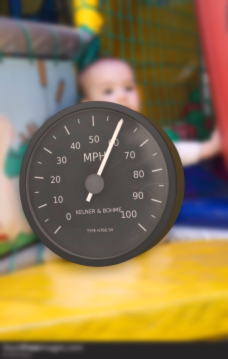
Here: 60mph
